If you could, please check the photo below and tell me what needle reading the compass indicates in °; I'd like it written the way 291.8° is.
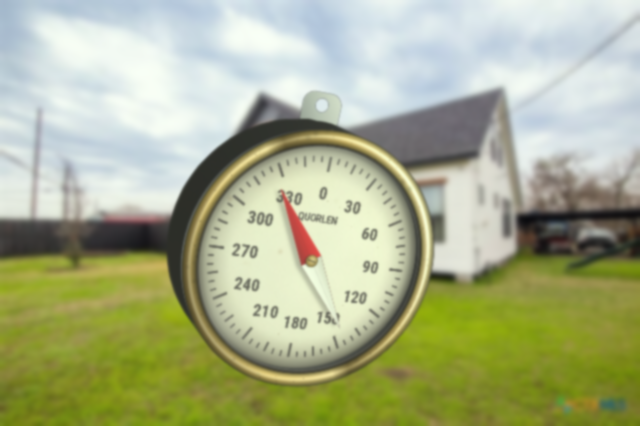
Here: 325°
